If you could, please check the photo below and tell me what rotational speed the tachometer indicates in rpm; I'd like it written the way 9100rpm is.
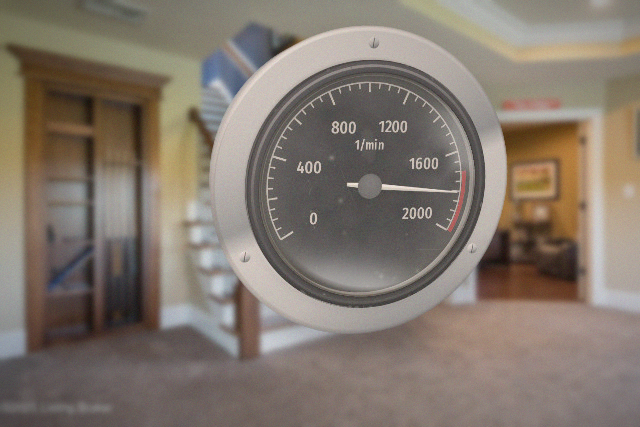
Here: 1800rpm
